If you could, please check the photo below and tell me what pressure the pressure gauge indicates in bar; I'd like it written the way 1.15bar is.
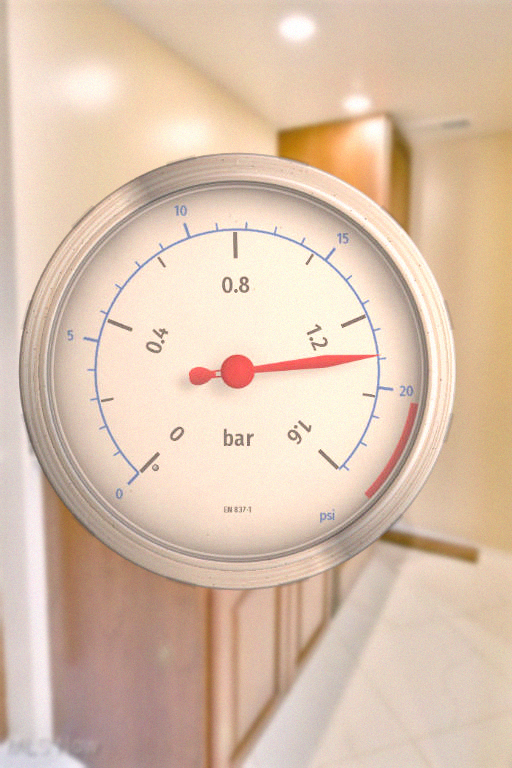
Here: 1.3bar
